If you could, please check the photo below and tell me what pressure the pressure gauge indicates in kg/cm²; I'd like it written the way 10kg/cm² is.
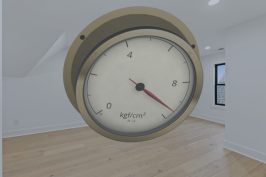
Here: 9.5kg/cm²
